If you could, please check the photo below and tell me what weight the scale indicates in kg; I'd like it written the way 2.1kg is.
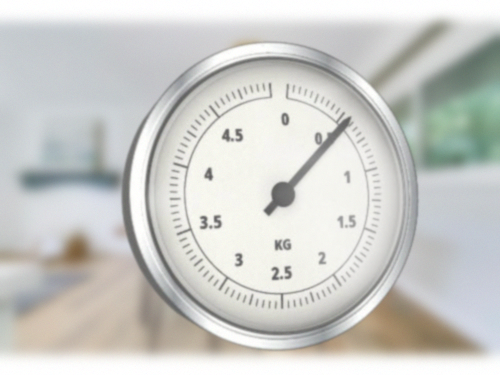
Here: 0.55kg
